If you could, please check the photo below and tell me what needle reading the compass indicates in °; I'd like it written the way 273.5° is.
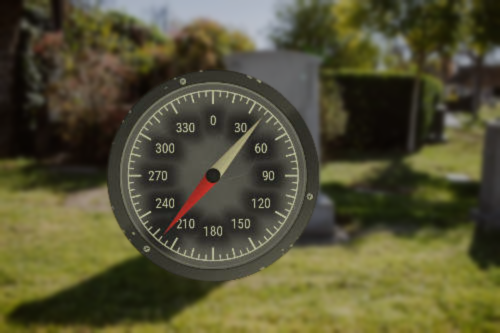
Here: 220°
